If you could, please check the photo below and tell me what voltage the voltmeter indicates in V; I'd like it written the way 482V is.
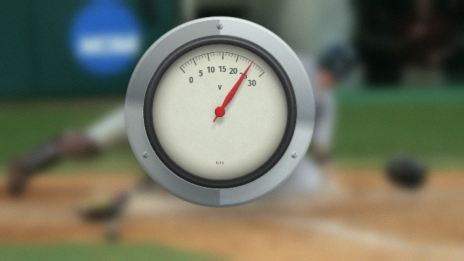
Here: 25V
